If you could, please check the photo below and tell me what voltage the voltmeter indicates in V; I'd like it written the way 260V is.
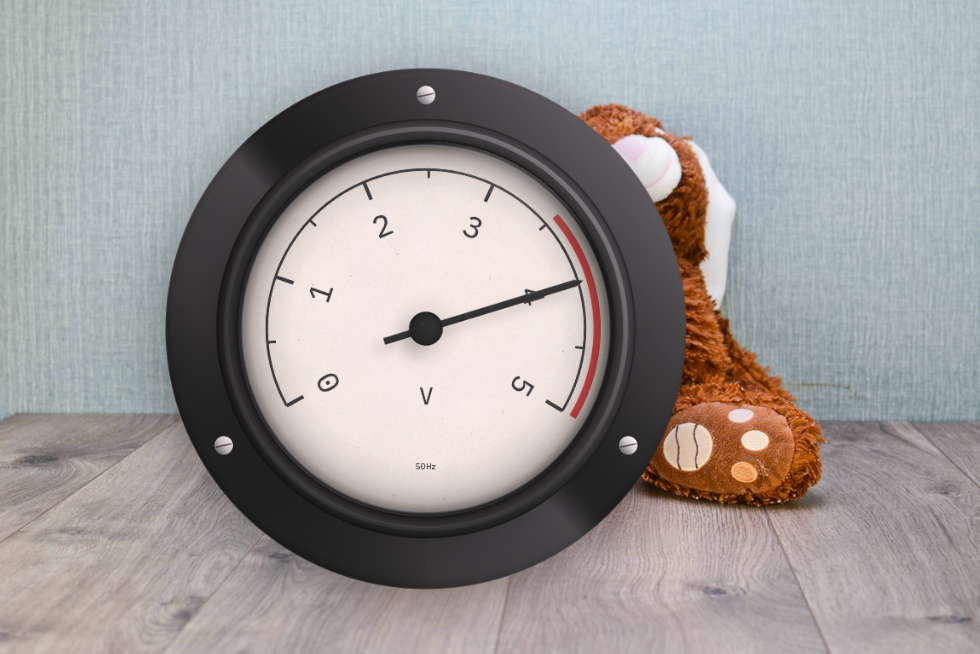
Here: 4V
